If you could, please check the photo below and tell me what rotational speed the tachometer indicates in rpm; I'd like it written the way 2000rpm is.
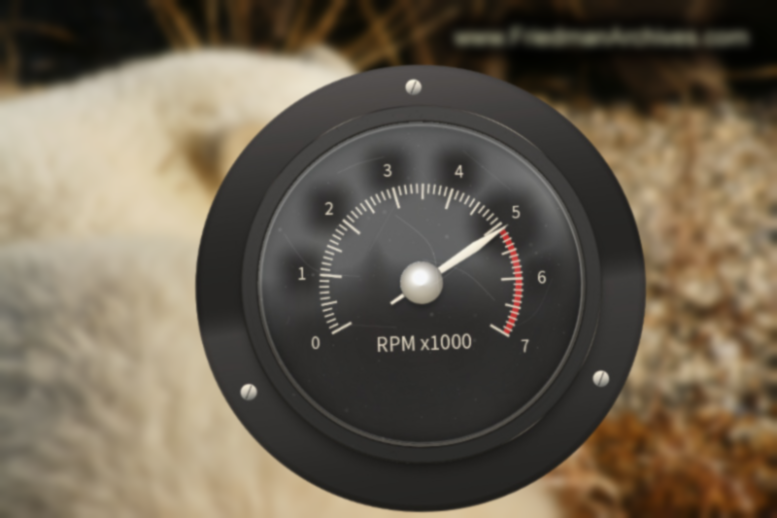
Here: 5100rpm
